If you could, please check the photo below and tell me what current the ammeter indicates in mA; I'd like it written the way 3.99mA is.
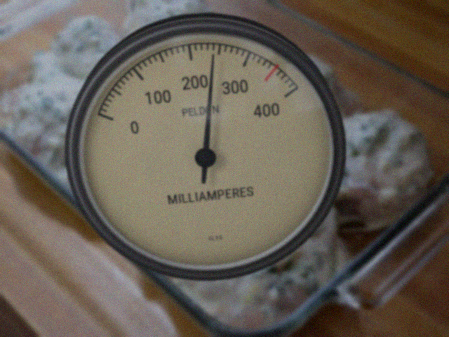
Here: 240mA
